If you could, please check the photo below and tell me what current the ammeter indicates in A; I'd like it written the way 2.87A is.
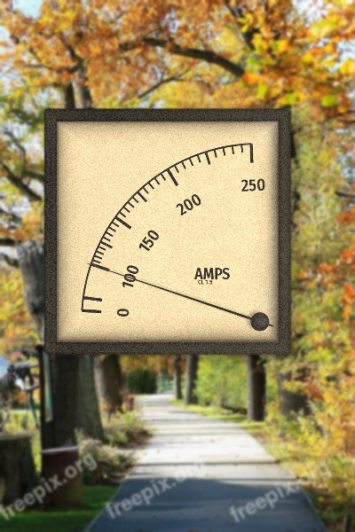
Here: 100A
